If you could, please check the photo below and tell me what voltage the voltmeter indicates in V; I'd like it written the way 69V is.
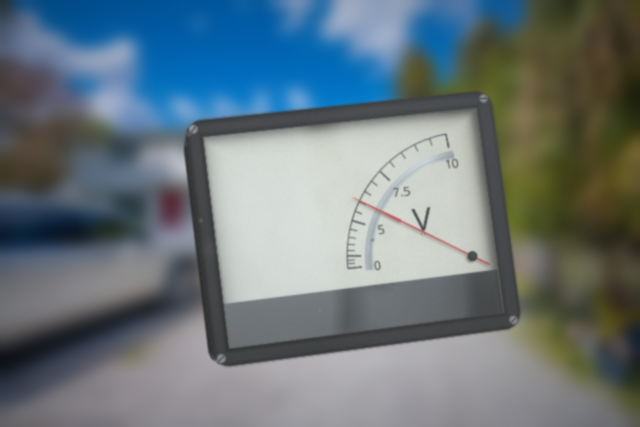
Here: 6V
